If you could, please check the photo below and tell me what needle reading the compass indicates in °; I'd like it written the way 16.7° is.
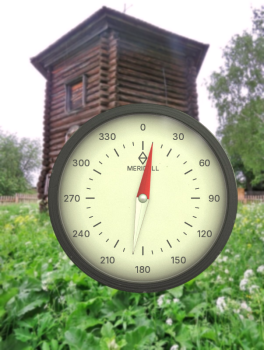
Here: 10°
